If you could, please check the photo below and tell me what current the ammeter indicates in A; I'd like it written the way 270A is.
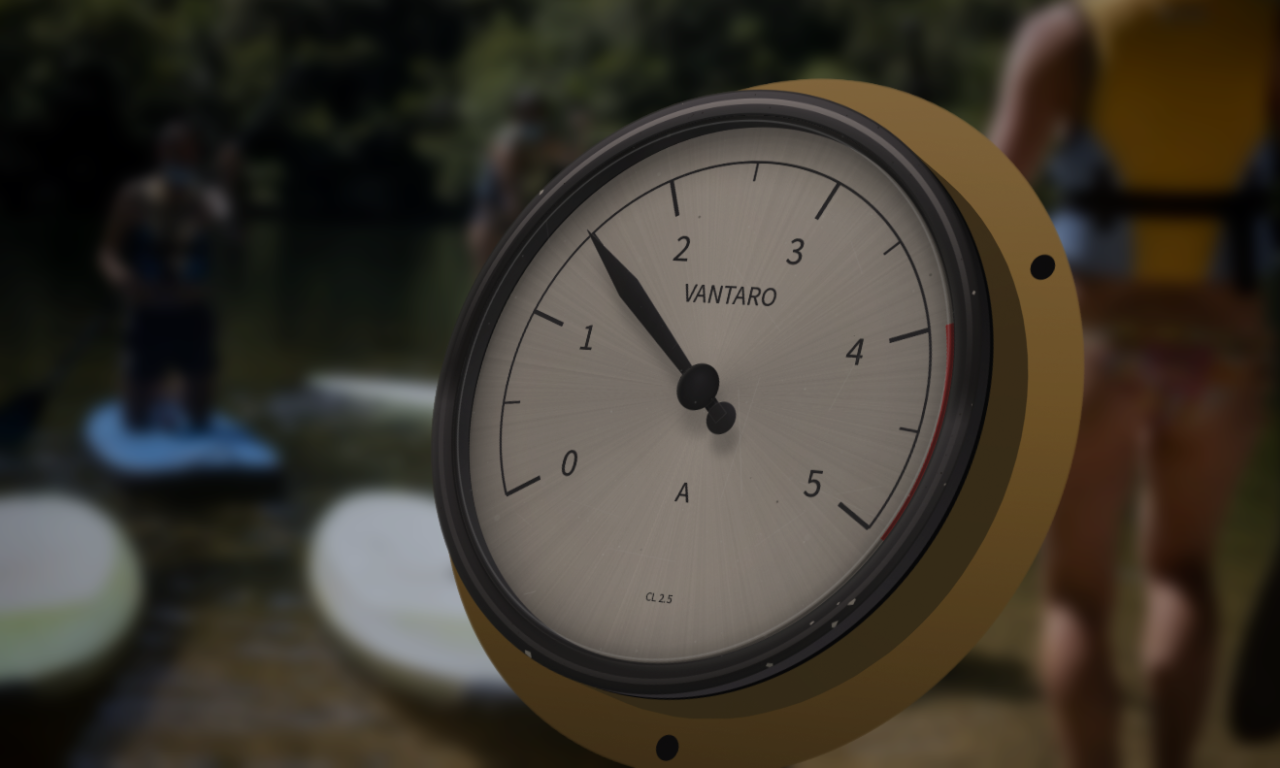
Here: 1.5A
